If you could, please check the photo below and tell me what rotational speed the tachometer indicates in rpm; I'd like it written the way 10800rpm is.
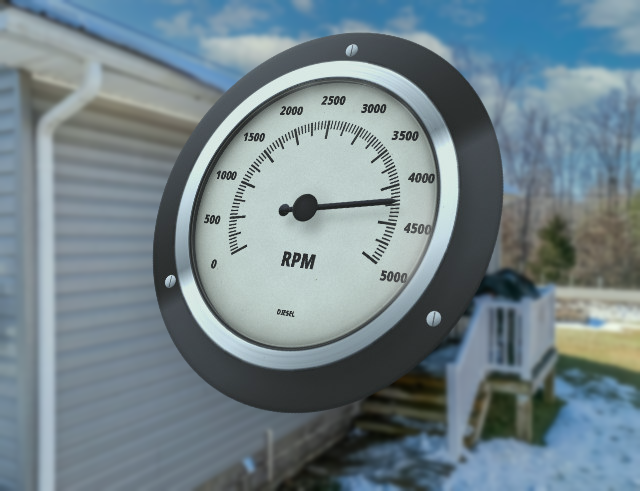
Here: 4250rpm
